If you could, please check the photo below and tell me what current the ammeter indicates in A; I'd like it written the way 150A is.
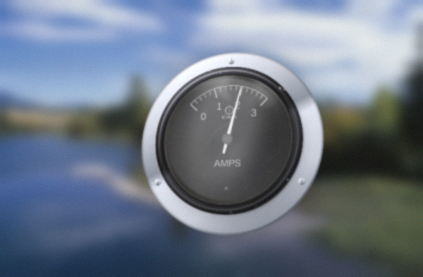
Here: 2A
